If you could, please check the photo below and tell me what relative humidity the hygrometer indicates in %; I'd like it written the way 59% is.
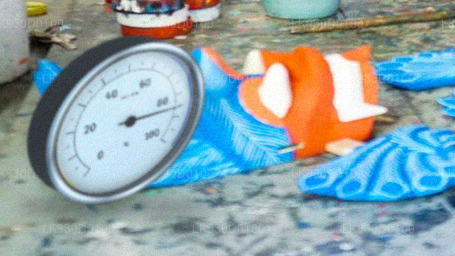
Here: 85%
